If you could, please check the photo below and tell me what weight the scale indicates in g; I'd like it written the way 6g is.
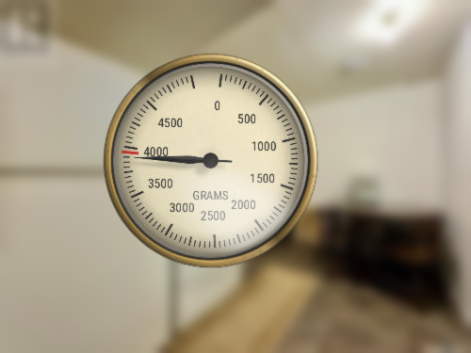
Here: 3900g
